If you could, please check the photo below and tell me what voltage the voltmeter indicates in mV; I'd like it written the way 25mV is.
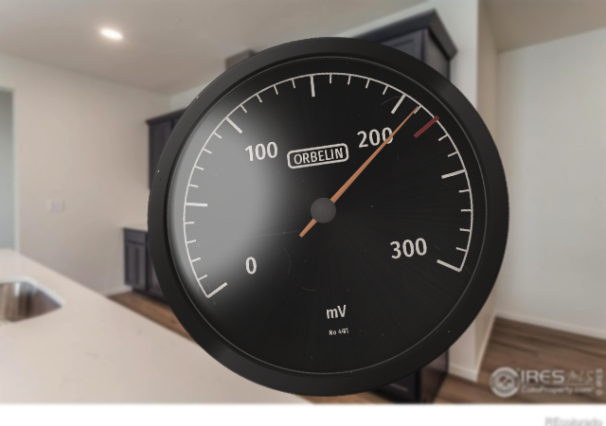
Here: 210mV
